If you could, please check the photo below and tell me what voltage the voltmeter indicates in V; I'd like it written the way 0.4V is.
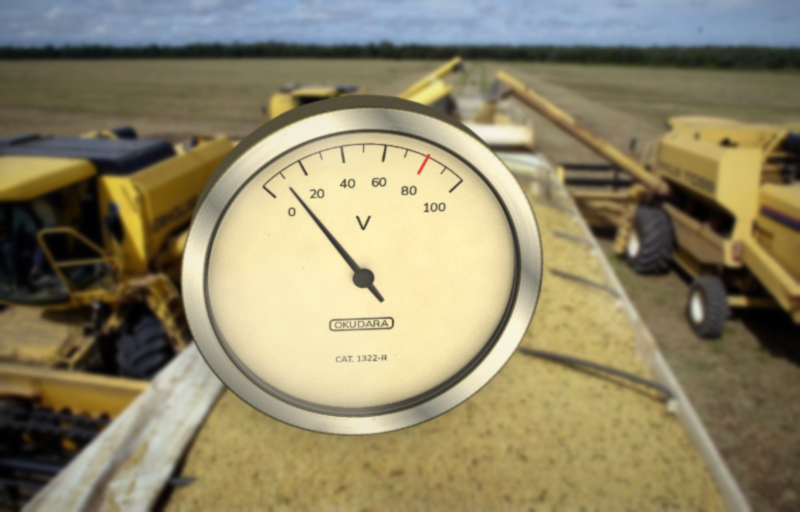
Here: 10V
